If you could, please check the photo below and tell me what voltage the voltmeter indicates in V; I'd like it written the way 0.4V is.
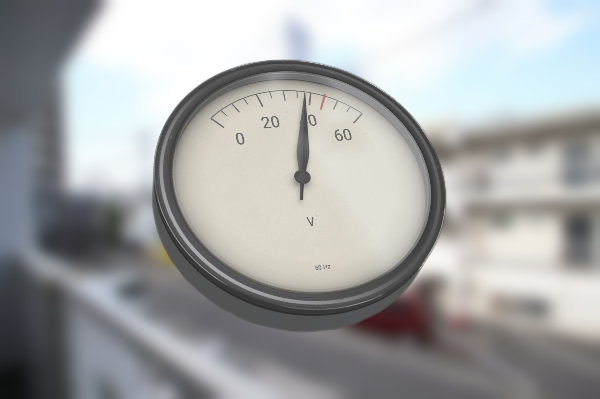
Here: 37.5V
